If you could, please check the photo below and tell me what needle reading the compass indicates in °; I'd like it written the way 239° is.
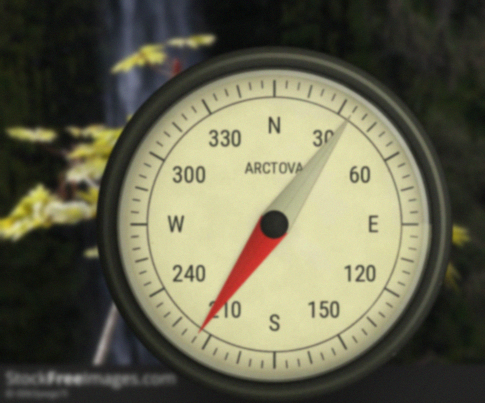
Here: 215°
